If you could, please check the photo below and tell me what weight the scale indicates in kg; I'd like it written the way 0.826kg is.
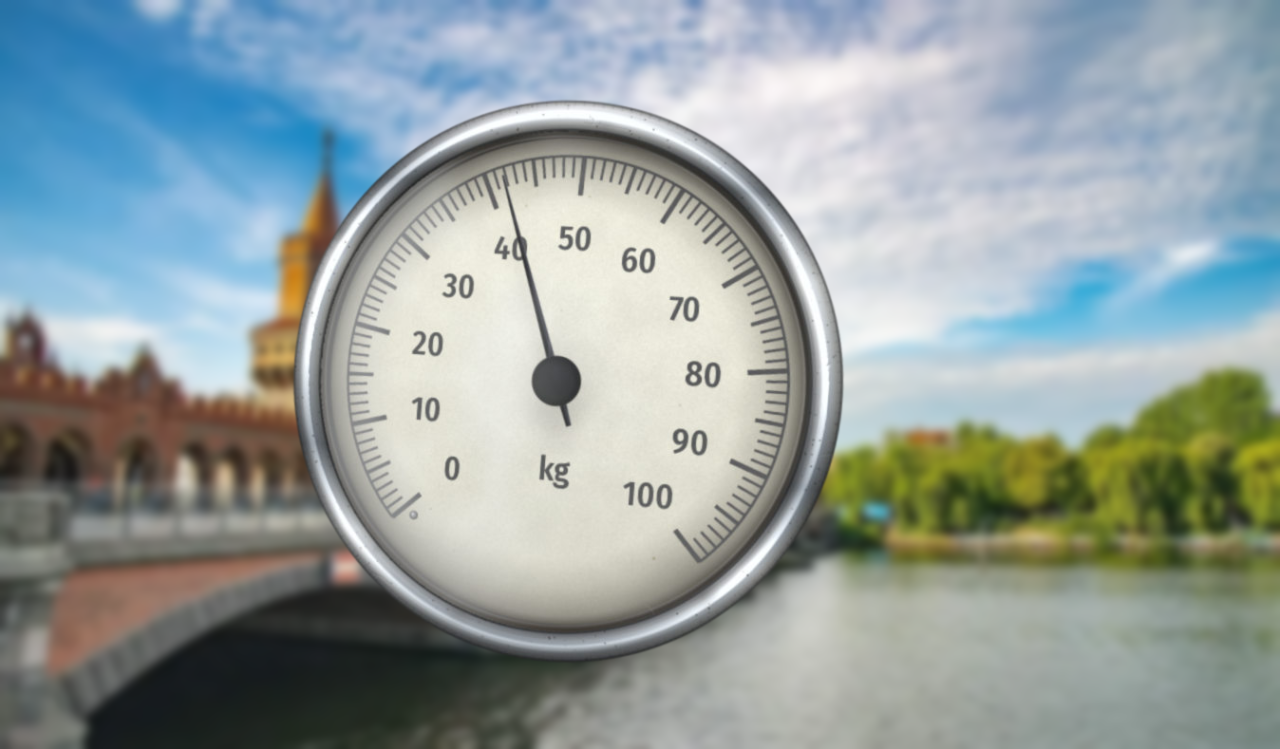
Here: 42kg
